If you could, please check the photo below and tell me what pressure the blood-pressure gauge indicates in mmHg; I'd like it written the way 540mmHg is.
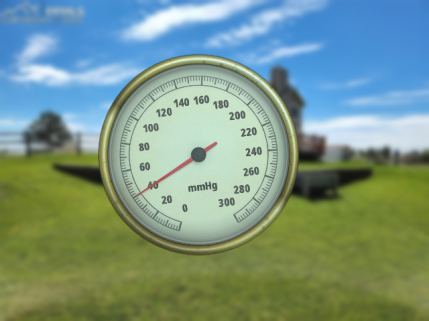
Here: 40mmHg
